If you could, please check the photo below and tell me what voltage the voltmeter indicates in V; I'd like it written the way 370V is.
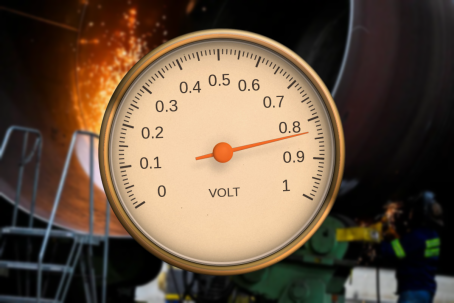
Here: 0.83V
